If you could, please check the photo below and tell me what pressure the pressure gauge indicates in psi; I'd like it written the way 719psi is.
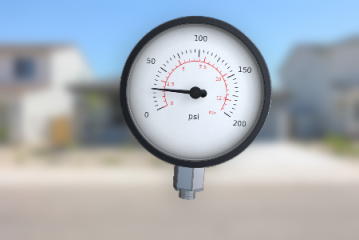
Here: 25psi
